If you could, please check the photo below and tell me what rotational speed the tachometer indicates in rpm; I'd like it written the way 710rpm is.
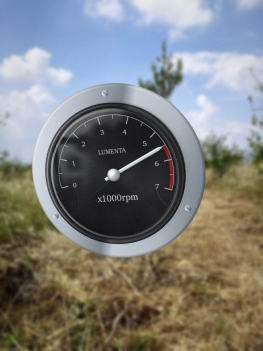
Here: 5500rpm
